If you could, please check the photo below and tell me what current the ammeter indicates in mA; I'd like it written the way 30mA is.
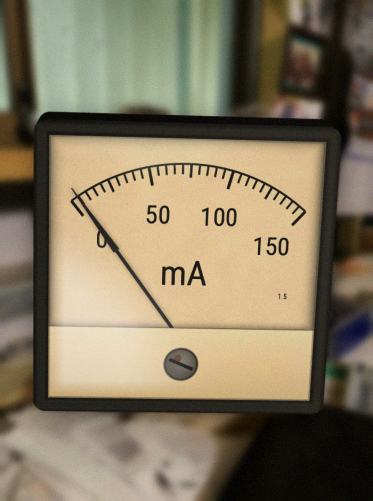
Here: 5mA
